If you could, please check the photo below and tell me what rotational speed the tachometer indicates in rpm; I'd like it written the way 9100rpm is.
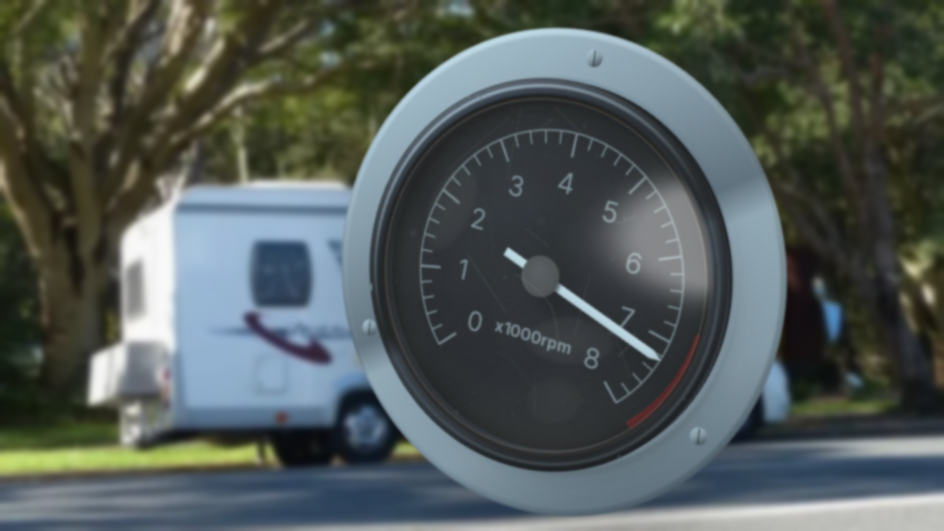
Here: 7200rpm
